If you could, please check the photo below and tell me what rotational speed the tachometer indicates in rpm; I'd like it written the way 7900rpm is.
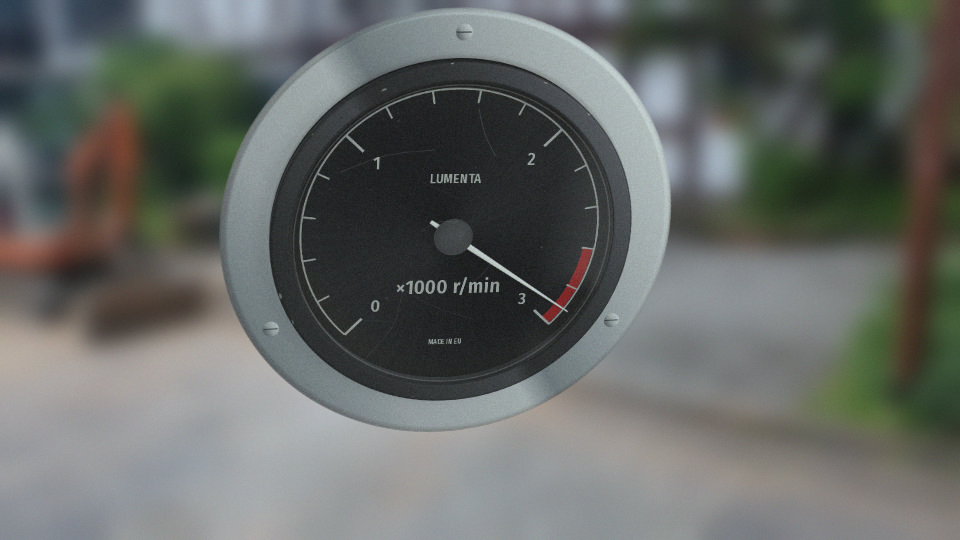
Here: 2900rpm
